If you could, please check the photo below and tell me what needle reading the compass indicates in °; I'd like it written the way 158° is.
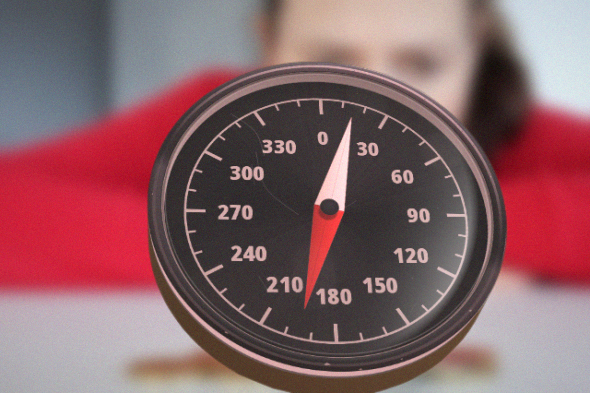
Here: 195°
